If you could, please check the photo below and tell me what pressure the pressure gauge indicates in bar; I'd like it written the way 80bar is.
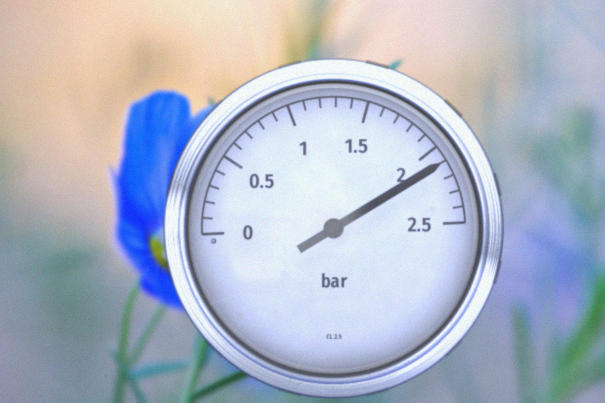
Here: 2.1bar
